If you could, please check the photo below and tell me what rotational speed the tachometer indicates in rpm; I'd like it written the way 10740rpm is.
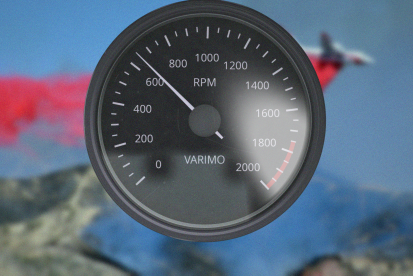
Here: 650rpm
